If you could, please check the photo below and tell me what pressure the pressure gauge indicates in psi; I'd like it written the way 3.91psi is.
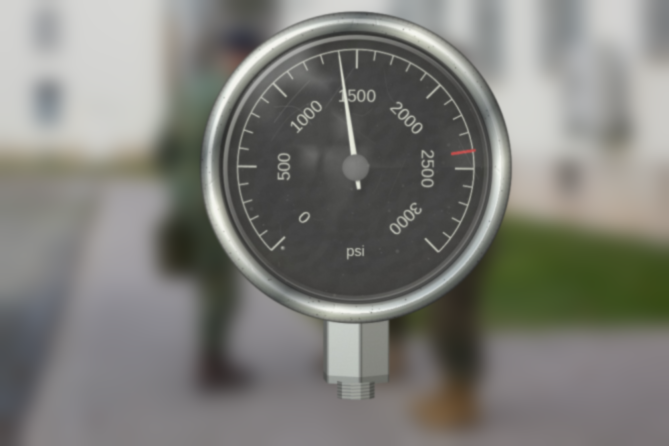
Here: 1400psi
